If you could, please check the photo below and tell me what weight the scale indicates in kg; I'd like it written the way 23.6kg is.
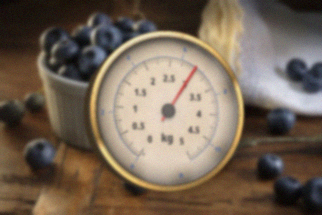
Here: 3kg
